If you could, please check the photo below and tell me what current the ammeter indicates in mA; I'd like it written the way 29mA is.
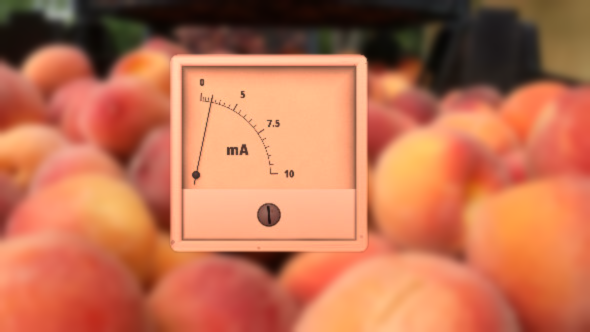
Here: 2.5mA
